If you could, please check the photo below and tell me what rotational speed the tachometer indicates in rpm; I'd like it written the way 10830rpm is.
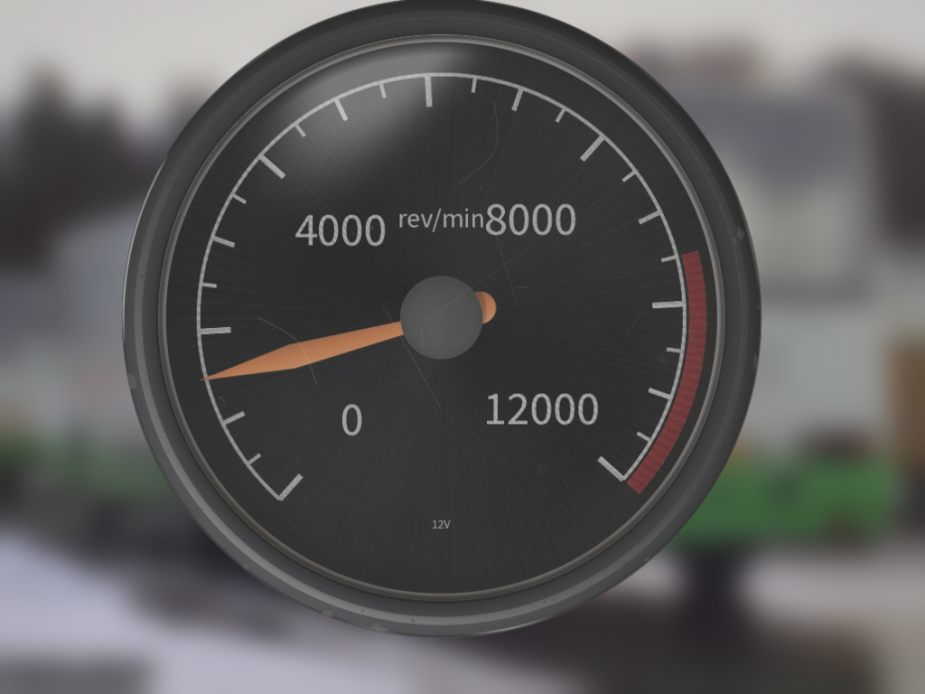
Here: 1500rpm
